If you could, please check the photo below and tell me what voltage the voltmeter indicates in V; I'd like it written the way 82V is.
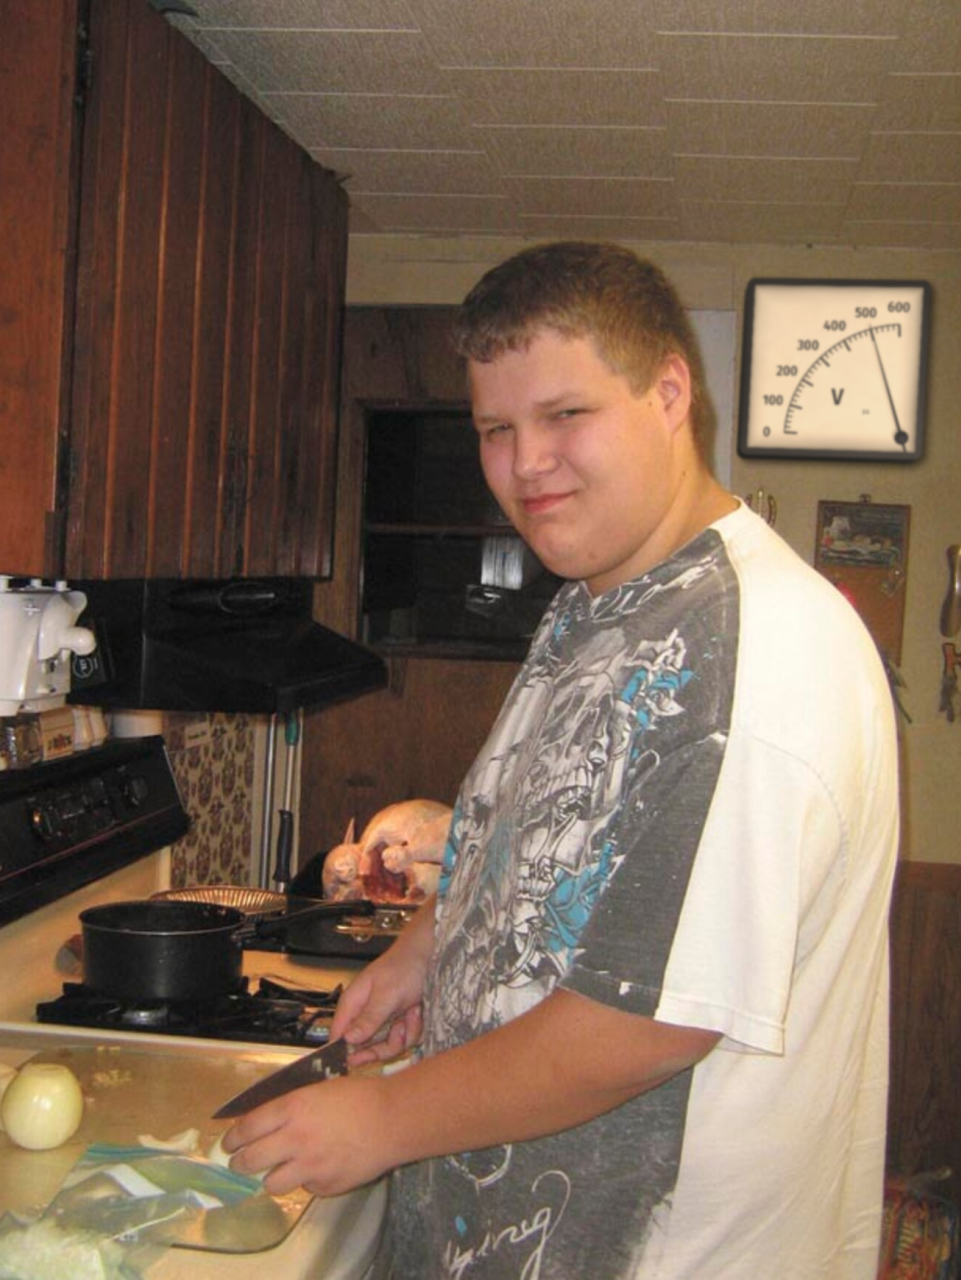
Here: 500V
